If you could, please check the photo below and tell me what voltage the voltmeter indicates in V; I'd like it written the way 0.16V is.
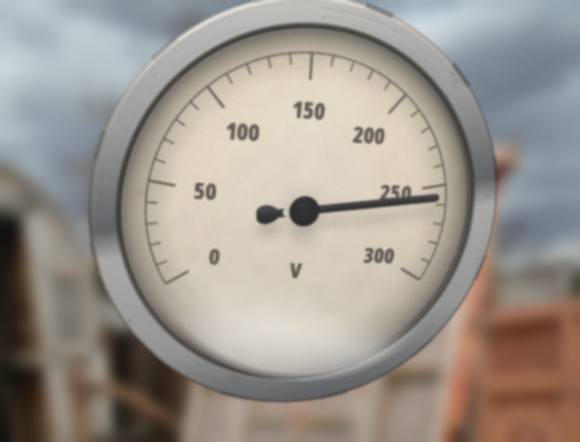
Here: 255V
